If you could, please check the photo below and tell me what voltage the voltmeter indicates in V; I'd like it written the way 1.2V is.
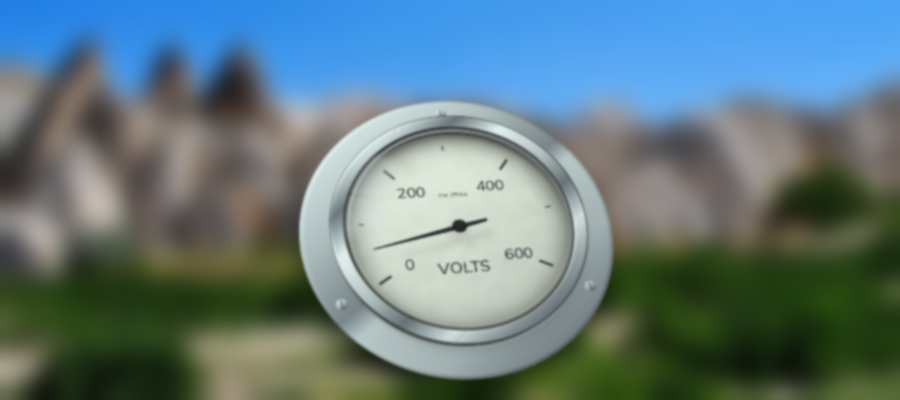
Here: 50V
